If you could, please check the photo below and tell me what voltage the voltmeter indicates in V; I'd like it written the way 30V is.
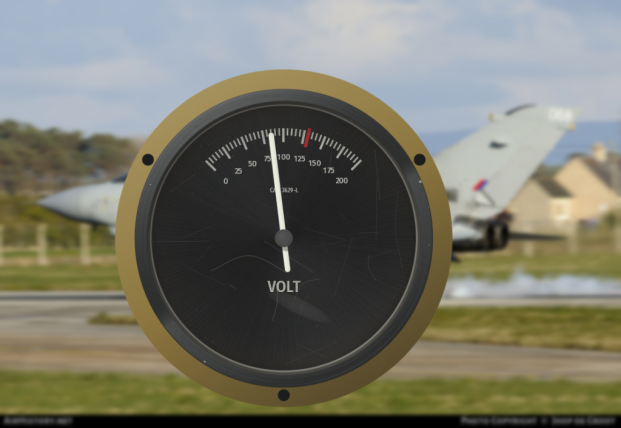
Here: 85V
